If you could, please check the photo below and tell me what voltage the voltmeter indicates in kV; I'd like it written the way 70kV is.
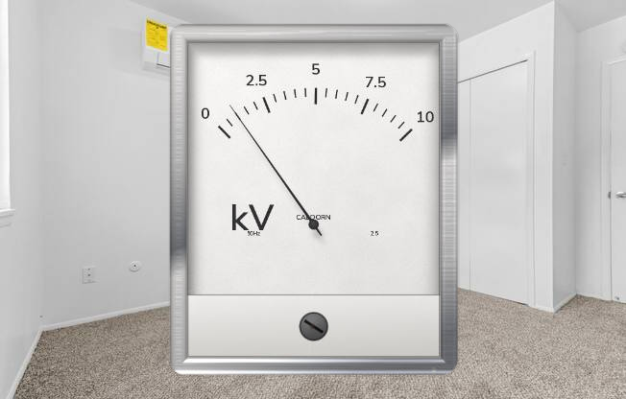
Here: 1kV
